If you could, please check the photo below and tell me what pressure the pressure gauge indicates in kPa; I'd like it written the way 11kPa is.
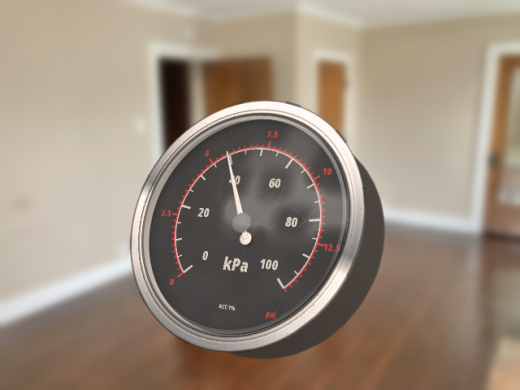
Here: 40kPa
